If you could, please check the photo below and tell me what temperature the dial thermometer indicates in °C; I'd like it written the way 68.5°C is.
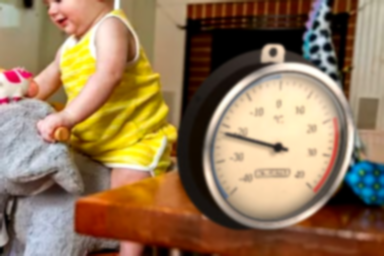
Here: -22°C
